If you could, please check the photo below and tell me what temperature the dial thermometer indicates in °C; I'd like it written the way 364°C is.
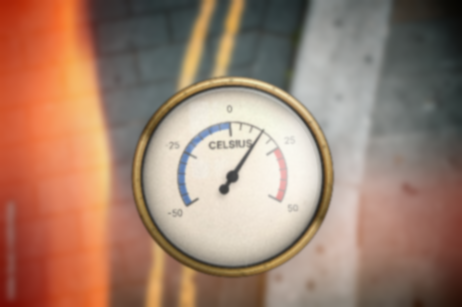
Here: 15°C
